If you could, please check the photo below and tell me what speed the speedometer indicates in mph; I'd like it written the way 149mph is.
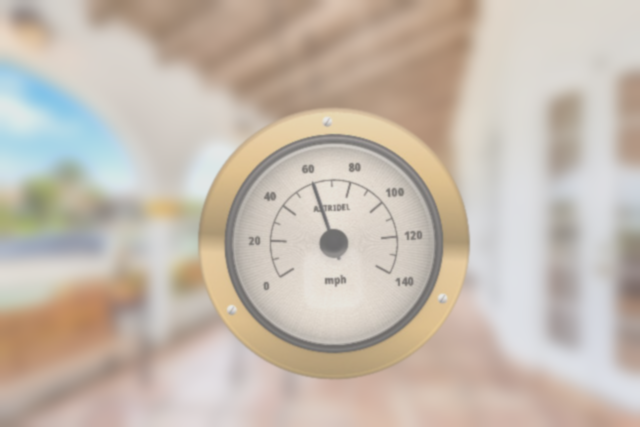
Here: 60mph
